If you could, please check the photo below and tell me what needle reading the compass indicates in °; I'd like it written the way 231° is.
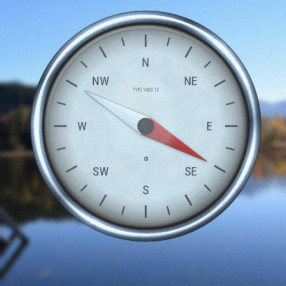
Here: 120°
